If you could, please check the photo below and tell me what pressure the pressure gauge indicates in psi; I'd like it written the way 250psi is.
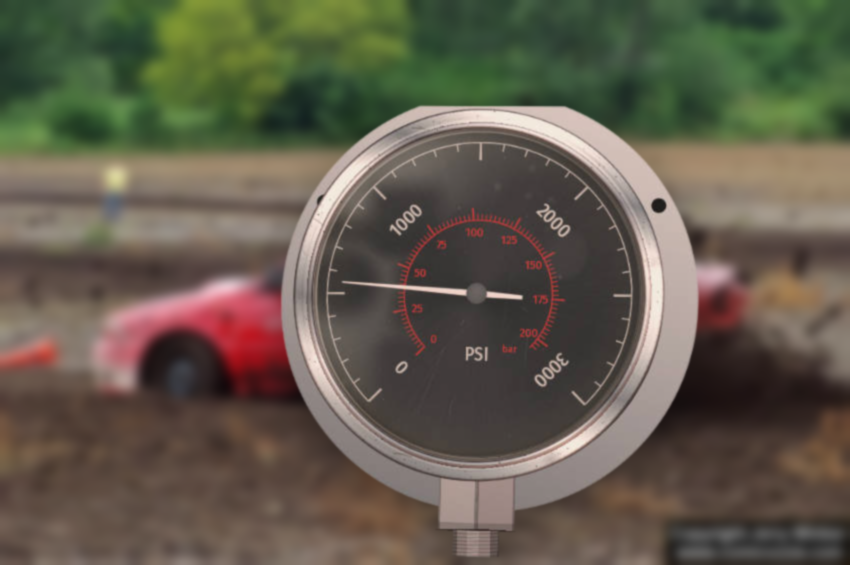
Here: 550psi
